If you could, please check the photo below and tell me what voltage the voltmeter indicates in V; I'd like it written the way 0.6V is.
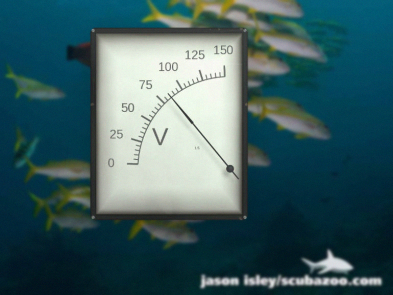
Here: 85V
